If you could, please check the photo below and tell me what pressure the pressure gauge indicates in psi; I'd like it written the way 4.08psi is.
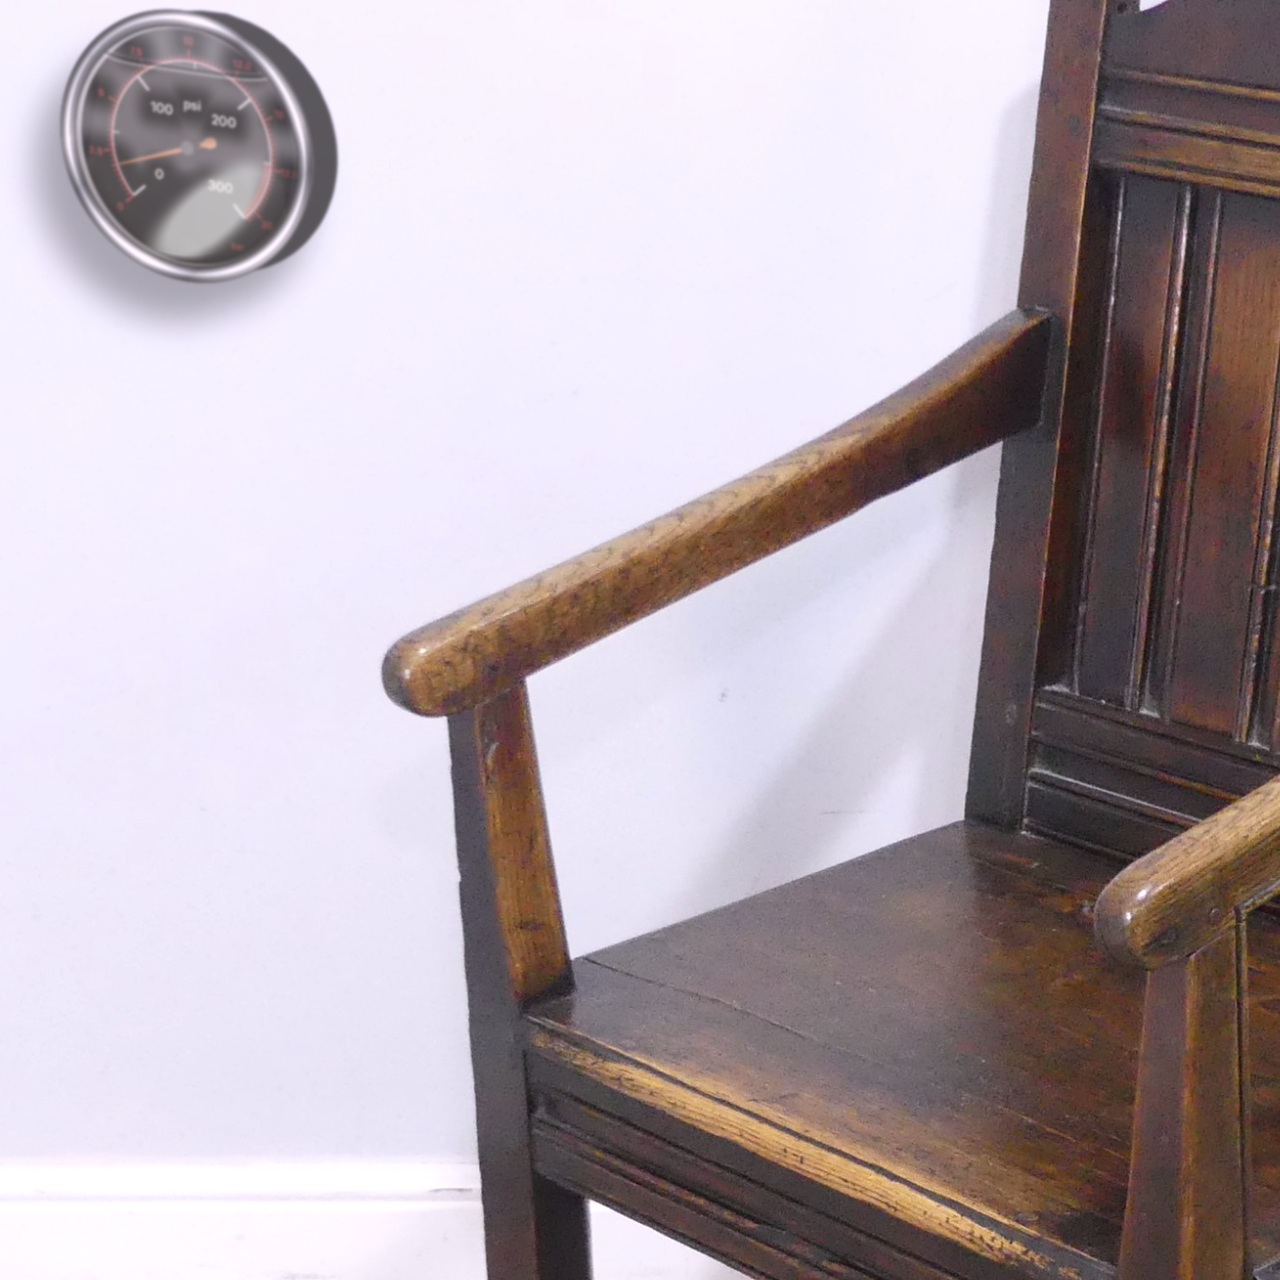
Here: 25psi
